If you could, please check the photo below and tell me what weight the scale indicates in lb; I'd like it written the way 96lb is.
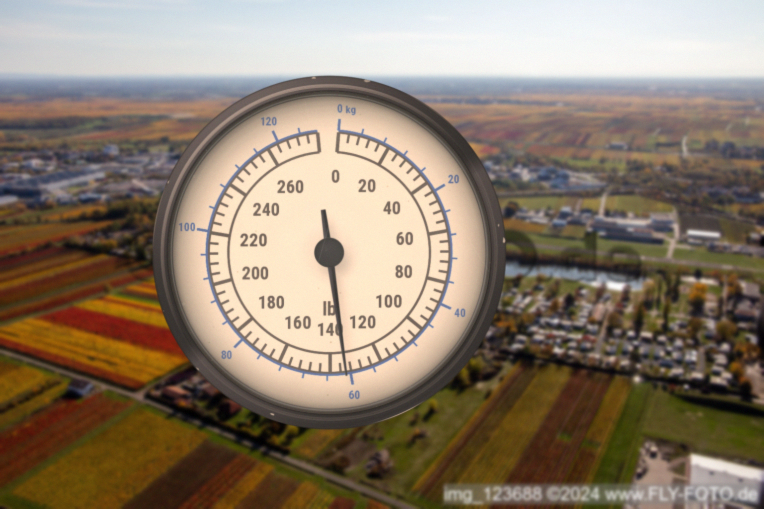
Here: 134lb
